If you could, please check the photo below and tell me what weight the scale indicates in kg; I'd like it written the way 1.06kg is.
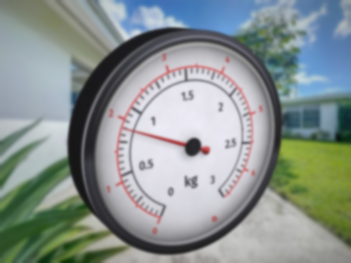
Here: 0.85kg
